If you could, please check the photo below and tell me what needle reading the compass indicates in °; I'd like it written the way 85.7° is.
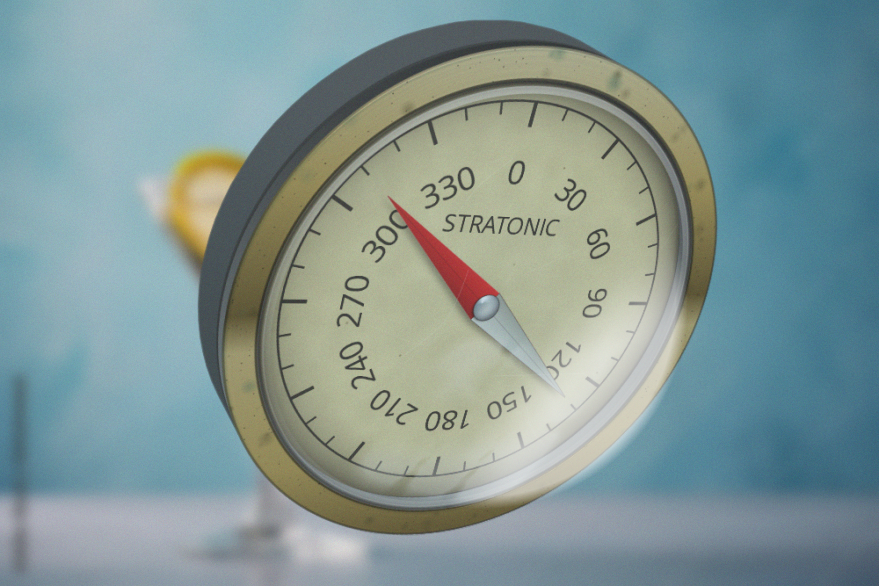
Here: 310°
